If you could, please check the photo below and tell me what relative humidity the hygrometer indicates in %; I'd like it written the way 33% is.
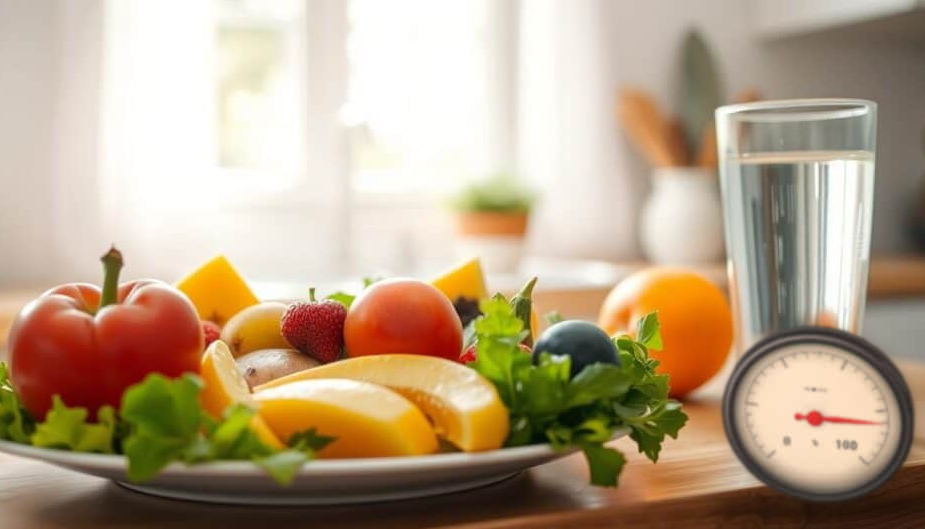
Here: 84%
